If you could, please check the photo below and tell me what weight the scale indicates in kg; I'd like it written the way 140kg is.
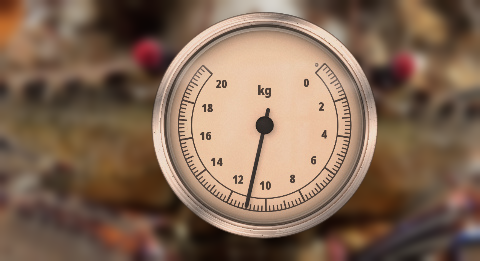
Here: 11kg
